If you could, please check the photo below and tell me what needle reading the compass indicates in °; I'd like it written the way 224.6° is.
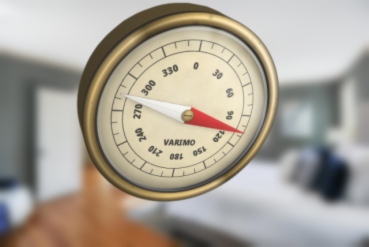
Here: 105°
